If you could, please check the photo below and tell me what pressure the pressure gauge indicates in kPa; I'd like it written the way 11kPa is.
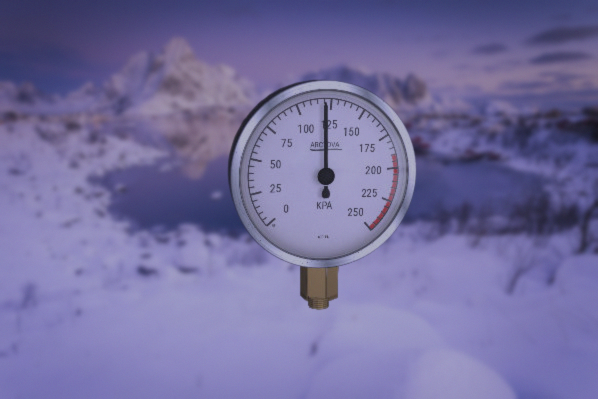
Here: 120kPa
